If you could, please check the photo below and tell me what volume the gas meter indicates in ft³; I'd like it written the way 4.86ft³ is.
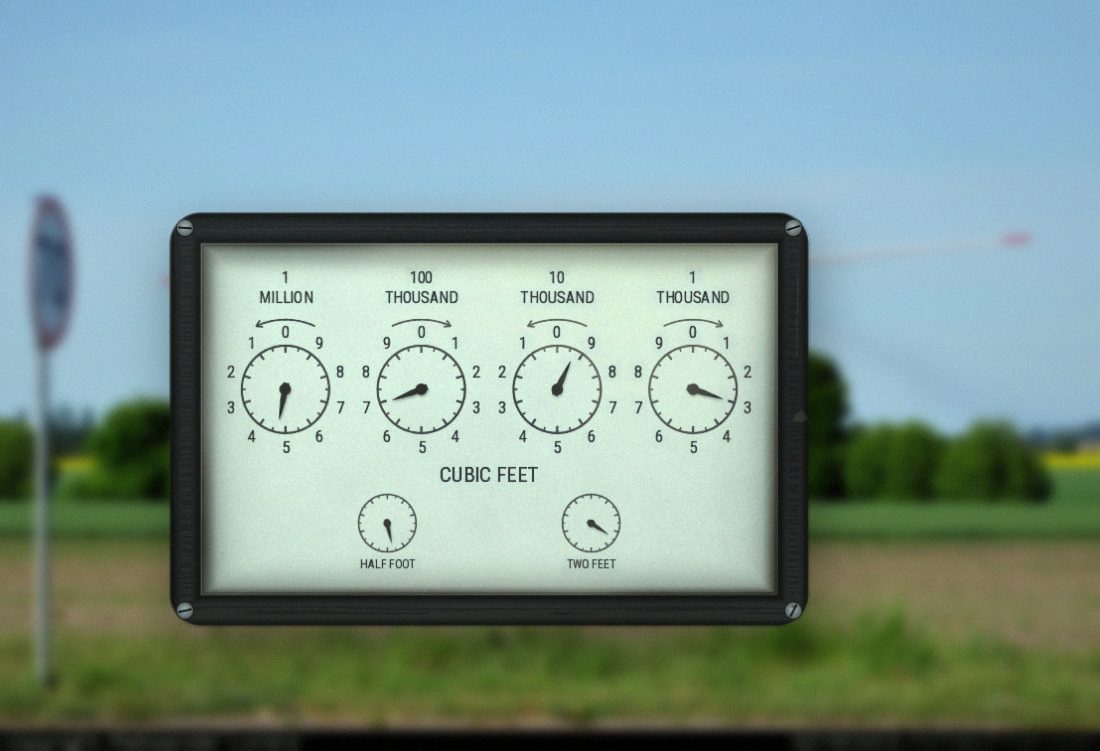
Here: 469300ft³
